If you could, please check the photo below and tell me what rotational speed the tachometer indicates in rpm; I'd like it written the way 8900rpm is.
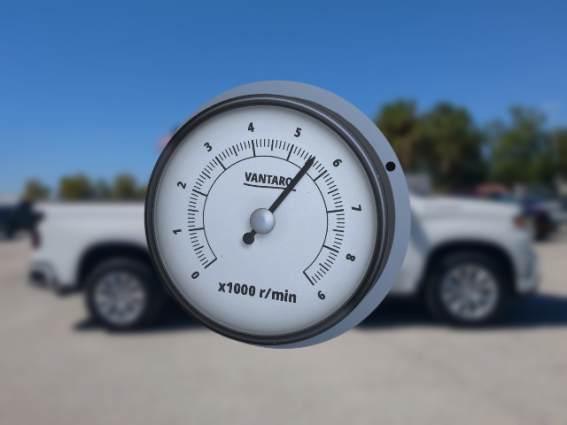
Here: 5600rpm
